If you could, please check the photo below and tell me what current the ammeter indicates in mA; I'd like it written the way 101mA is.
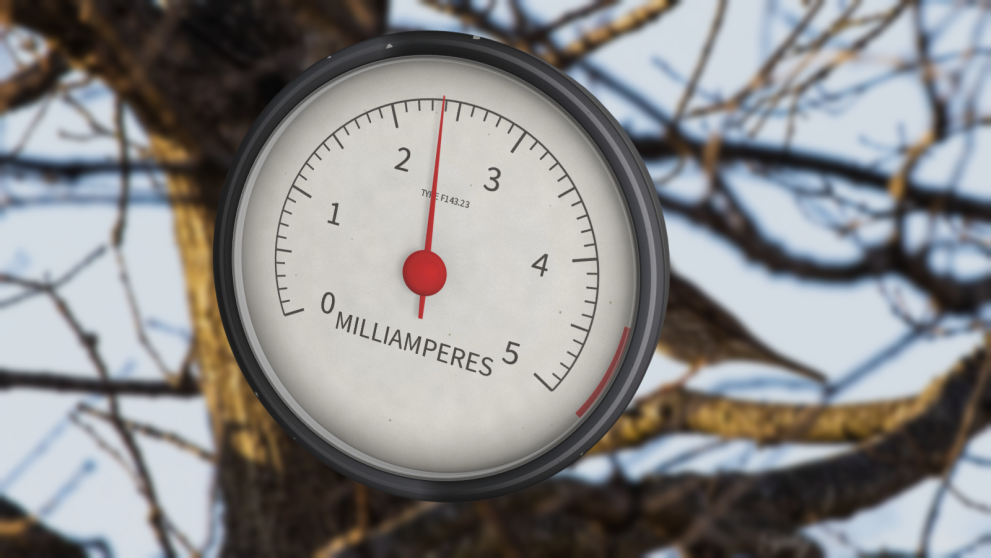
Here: 2.4mA
